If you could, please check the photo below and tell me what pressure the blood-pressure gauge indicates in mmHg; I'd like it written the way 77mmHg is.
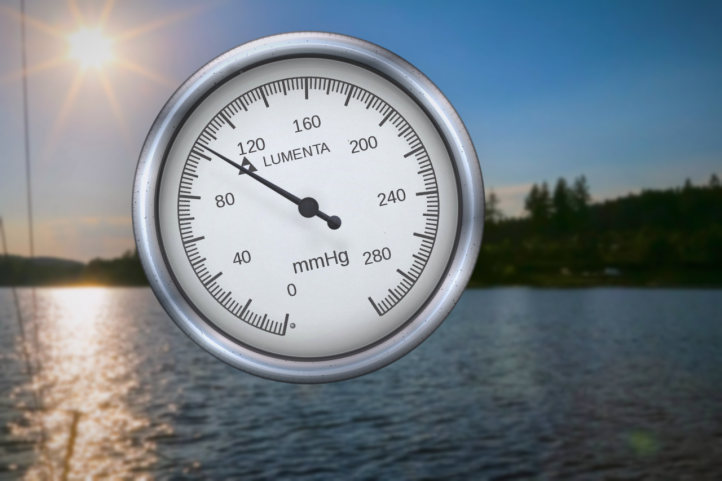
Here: 104mmHg
